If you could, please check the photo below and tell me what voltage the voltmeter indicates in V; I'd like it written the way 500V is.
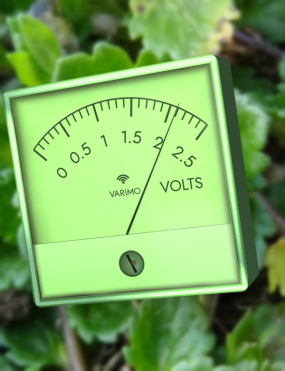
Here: 2.1V
